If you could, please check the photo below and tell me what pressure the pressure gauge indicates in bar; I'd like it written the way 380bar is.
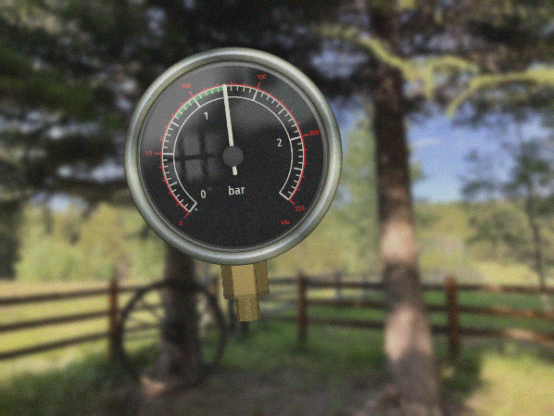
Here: 1.25bar
